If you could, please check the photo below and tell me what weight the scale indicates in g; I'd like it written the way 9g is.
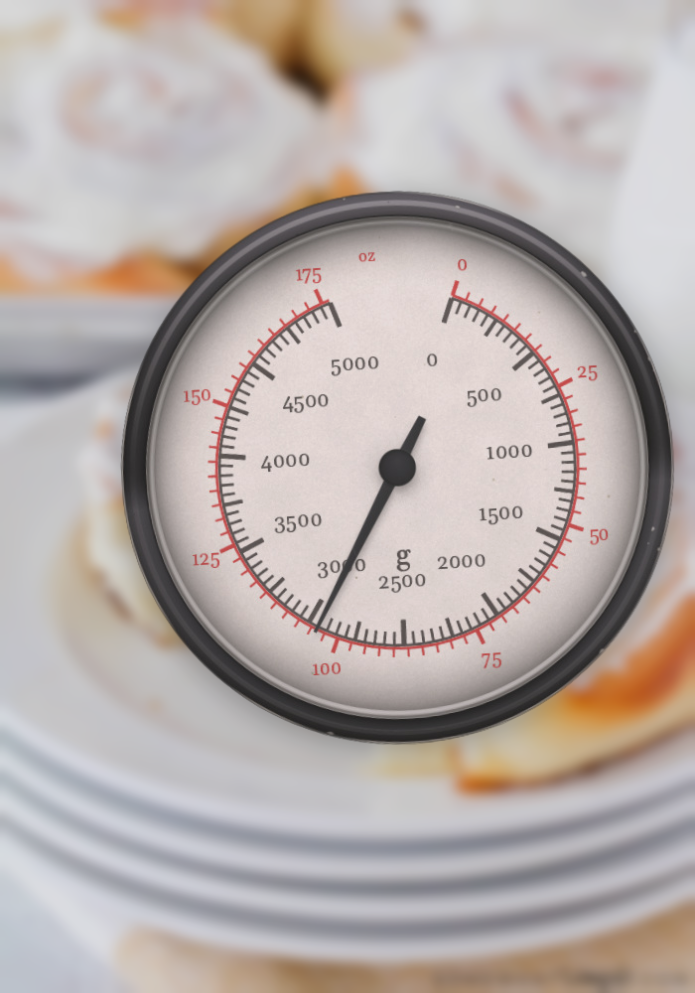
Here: 2950g
